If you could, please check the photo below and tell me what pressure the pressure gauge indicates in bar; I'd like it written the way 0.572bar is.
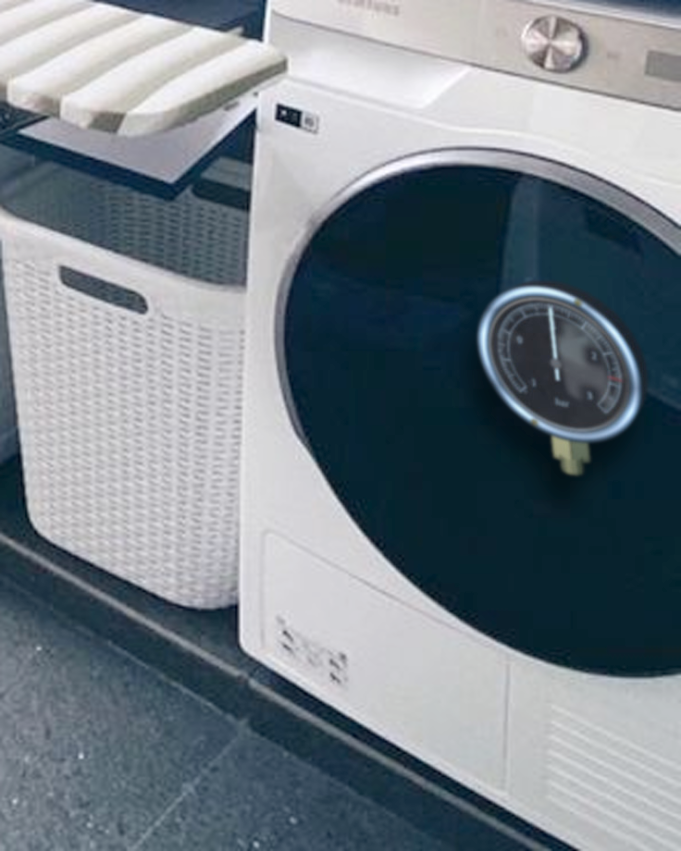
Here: 1bar
